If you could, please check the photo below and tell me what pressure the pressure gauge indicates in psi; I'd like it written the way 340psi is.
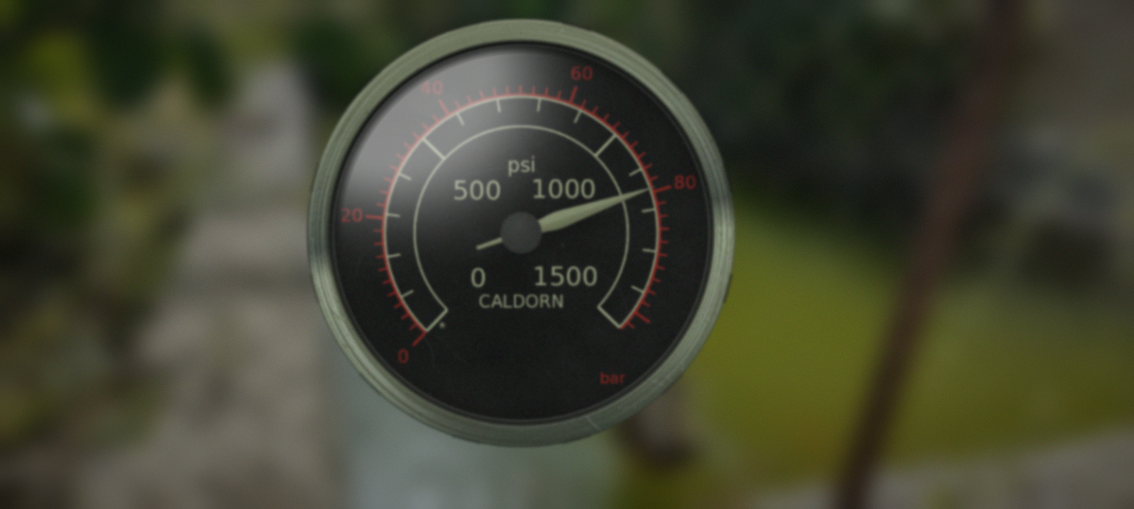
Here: 1150psi
